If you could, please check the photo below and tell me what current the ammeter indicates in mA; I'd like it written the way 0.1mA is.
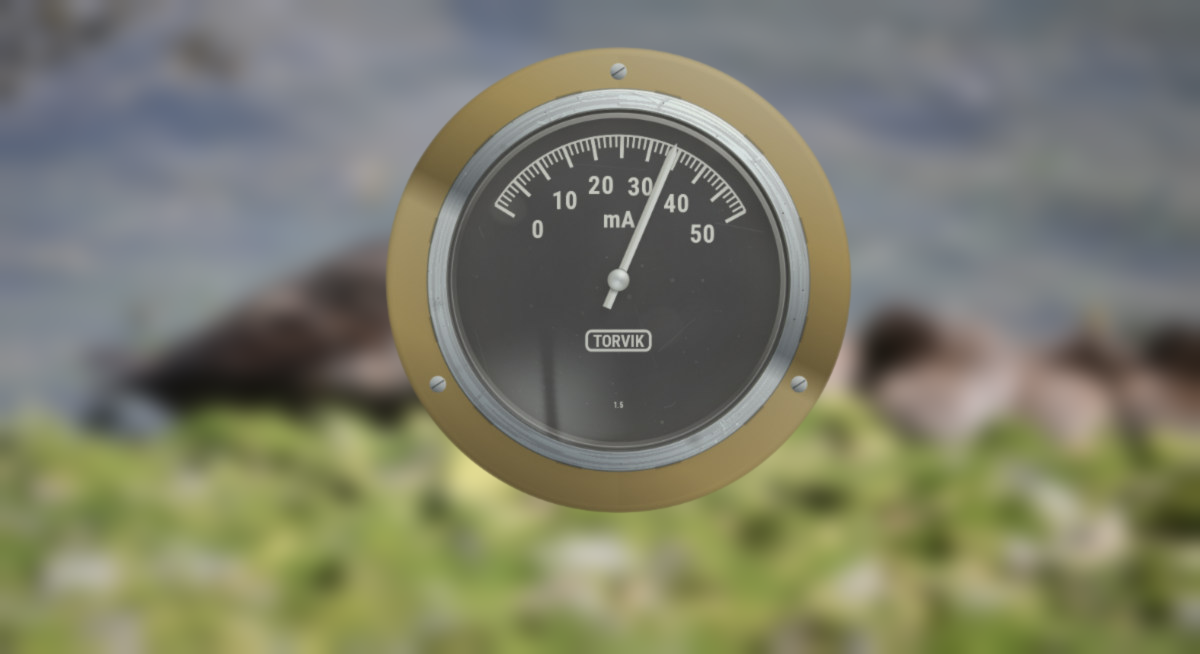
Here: 34mA
